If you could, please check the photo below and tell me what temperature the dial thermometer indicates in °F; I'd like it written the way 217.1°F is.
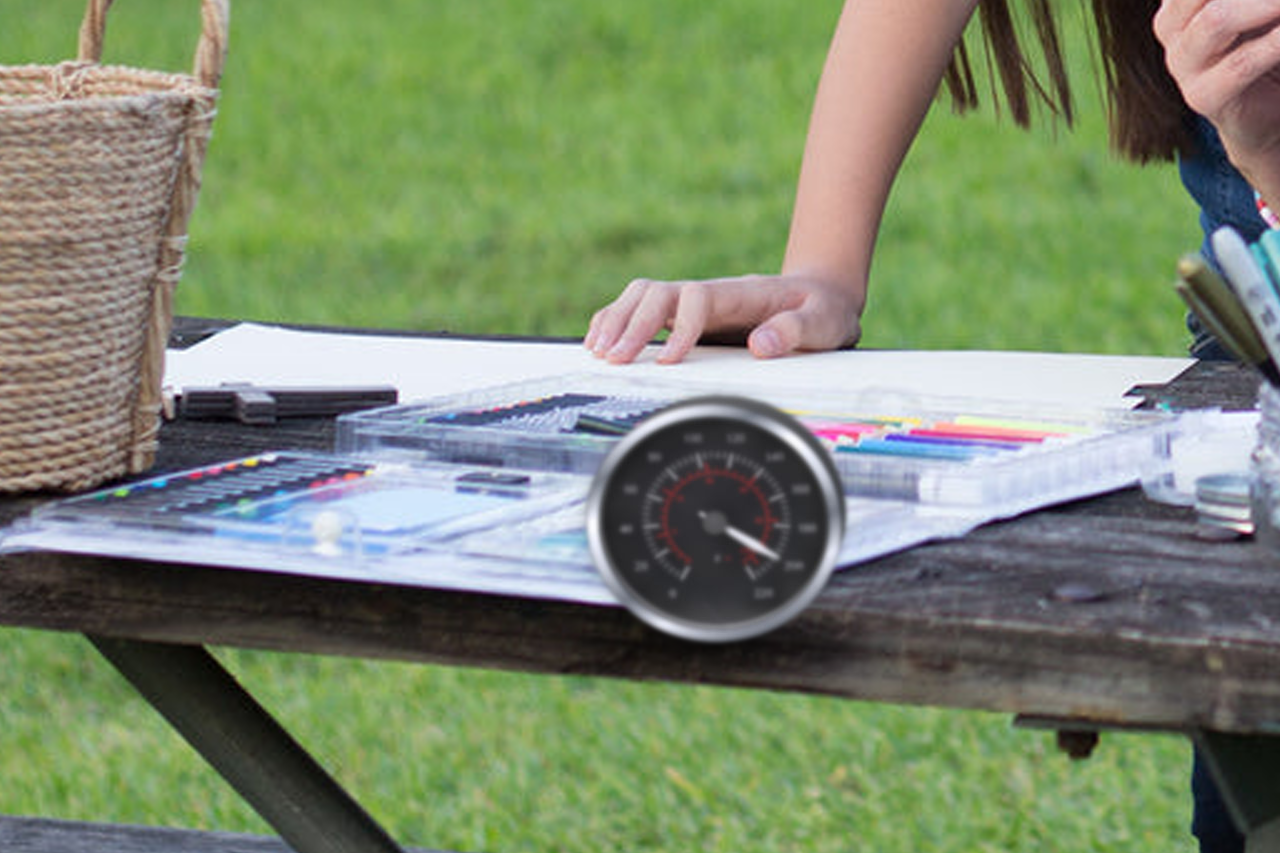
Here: 200°F
